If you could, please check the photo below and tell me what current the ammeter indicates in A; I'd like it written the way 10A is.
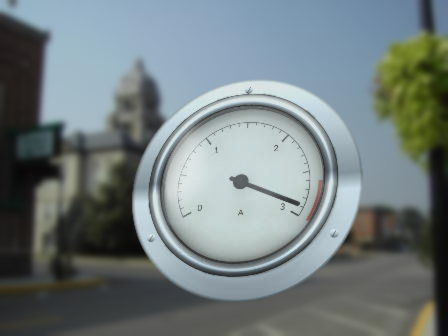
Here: 2.9A
